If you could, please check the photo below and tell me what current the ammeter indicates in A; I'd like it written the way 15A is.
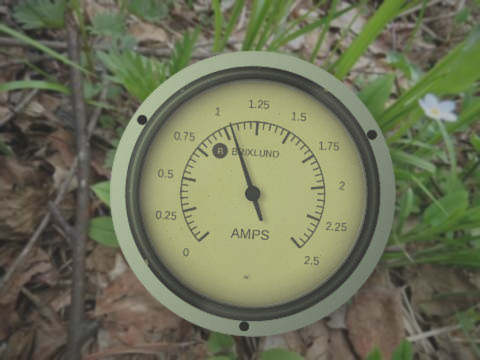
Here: 1.05A
